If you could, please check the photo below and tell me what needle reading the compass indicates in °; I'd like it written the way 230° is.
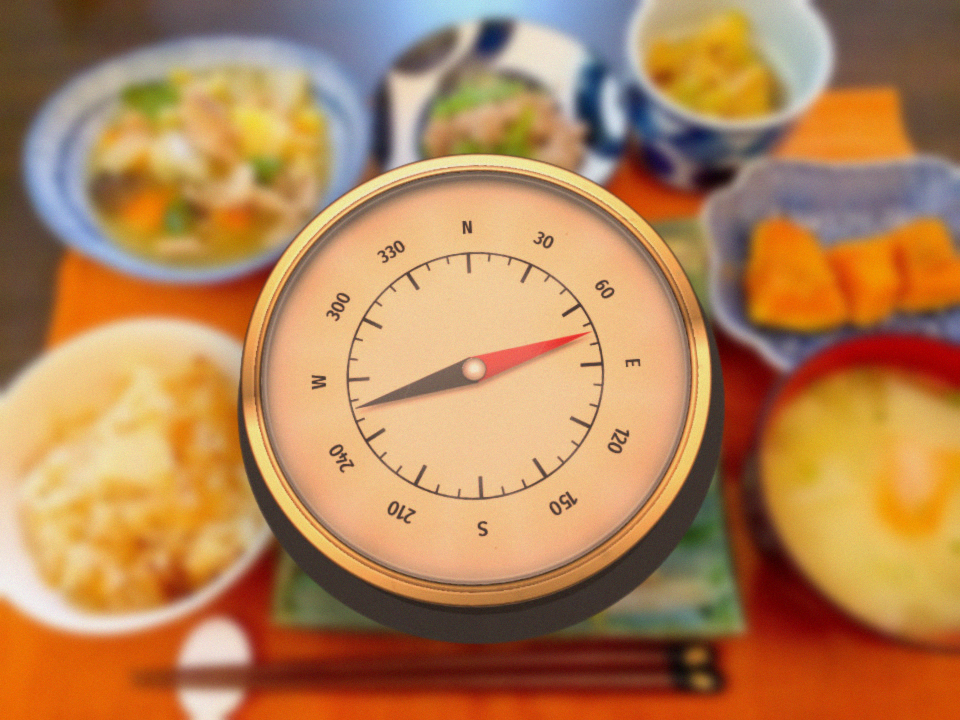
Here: 75°
